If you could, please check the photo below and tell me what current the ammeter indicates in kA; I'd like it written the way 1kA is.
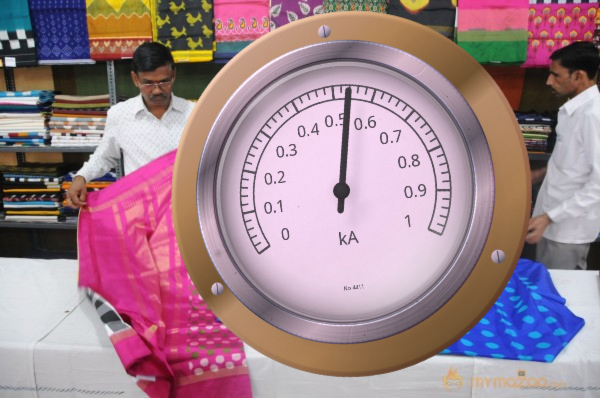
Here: 0.54kA
